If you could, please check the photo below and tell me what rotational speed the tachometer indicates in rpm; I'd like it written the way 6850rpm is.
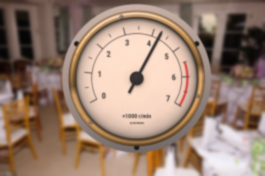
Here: 4250rpm
